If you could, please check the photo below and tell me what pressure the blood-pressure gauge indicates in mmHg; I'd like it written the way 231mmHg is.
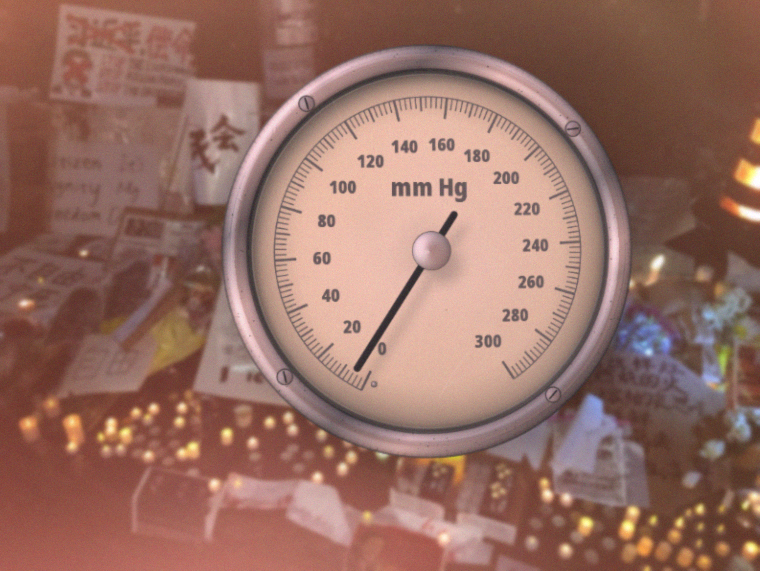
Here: 6mmHg
